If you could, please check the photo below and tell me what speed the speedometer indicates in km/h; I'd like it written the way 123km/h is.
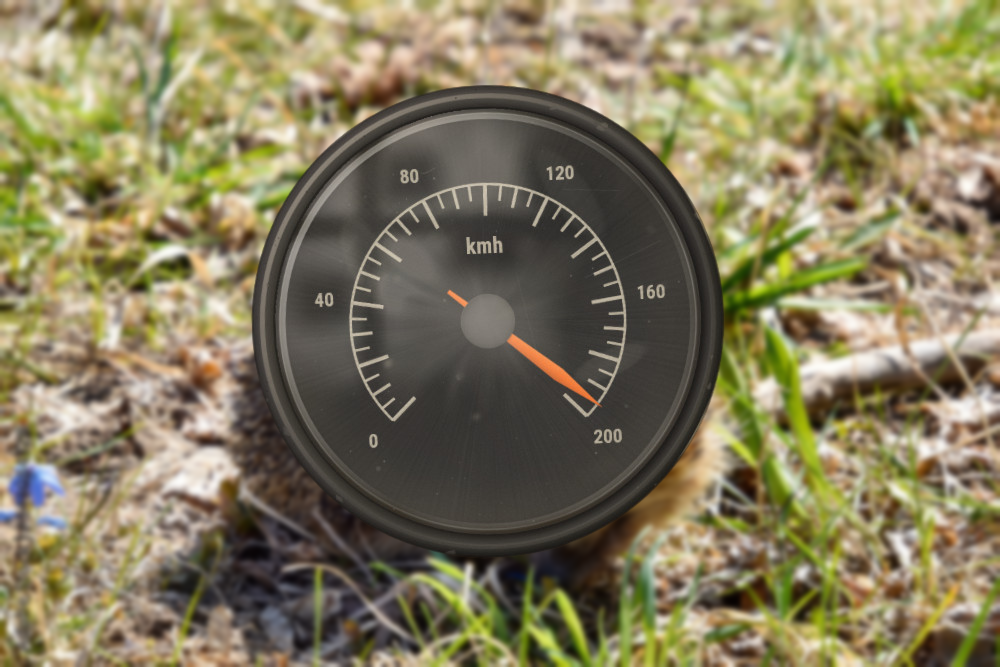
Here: 195km/h
